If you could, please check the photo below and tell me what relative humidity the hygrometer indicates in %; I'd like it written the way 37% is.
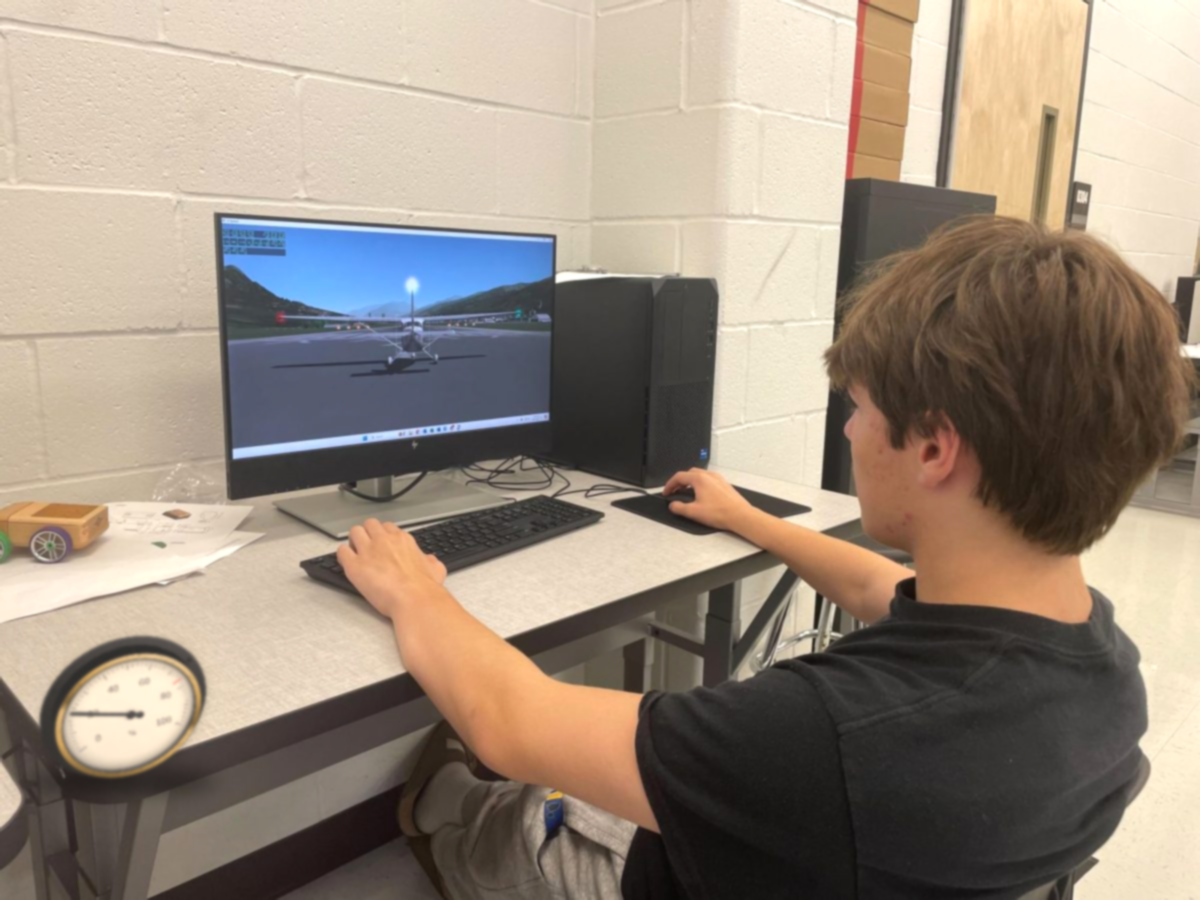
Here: 20%
